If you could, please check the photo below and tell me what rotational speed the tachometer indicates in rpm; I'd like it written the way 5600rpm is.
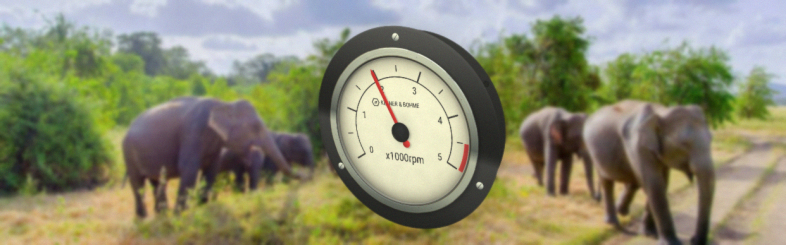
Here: 2000rpm
